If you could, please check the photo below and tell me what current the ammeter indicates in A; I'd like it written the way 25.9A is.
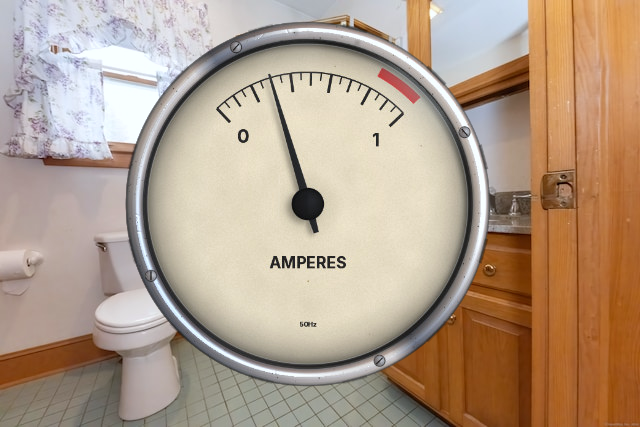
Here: 0.3A
